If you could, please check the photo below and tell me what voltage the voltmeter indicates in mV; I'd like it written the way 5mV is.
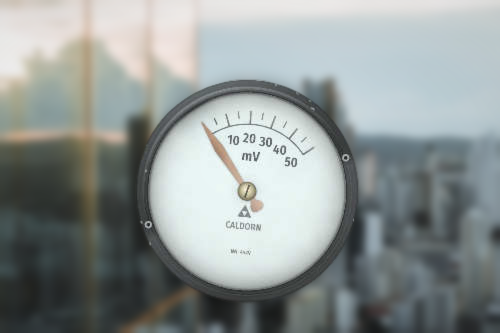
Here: 0mV
